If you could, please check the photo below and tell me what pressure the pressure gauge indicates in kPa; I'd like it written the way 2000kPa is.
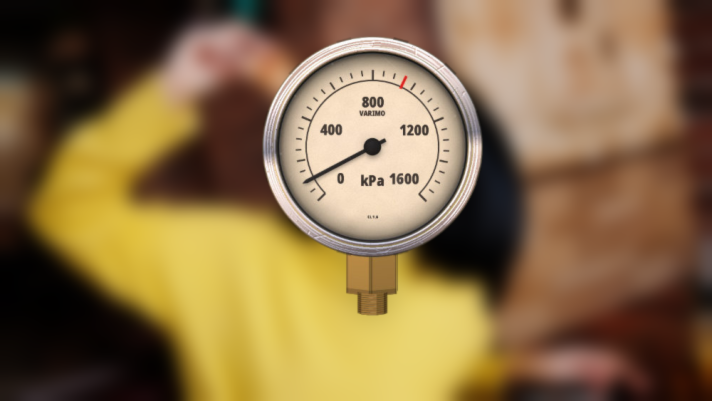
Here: 100kPa
